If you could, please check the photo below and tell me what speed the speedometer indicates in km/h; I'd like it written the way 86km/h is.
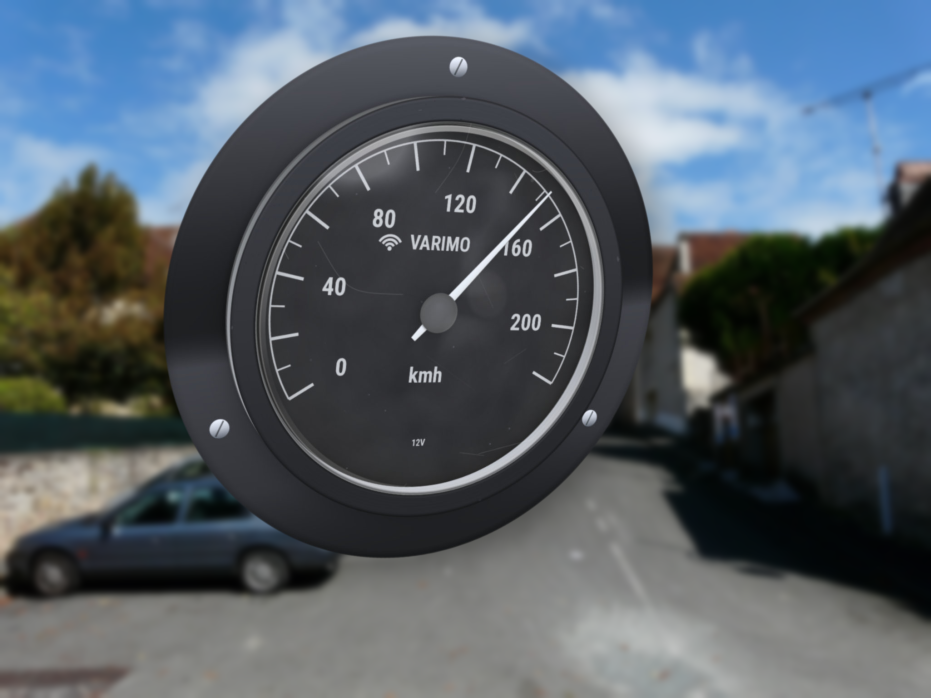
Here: 150km/h
